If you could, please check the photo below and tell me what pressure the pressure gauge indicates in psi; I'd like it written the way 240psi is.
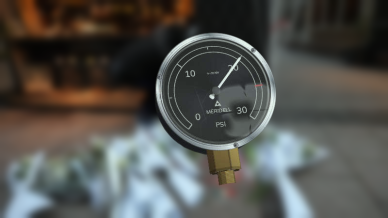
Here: 20psi
